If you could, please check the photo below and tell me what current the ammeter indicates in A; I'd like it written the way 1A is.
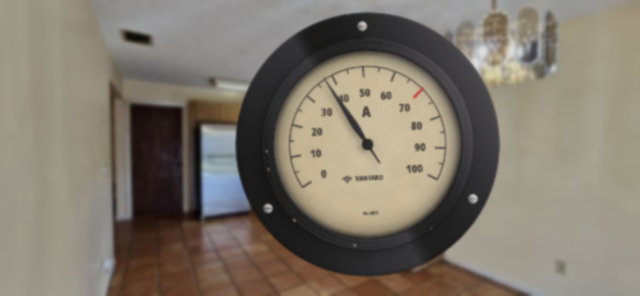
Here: 37.5A
